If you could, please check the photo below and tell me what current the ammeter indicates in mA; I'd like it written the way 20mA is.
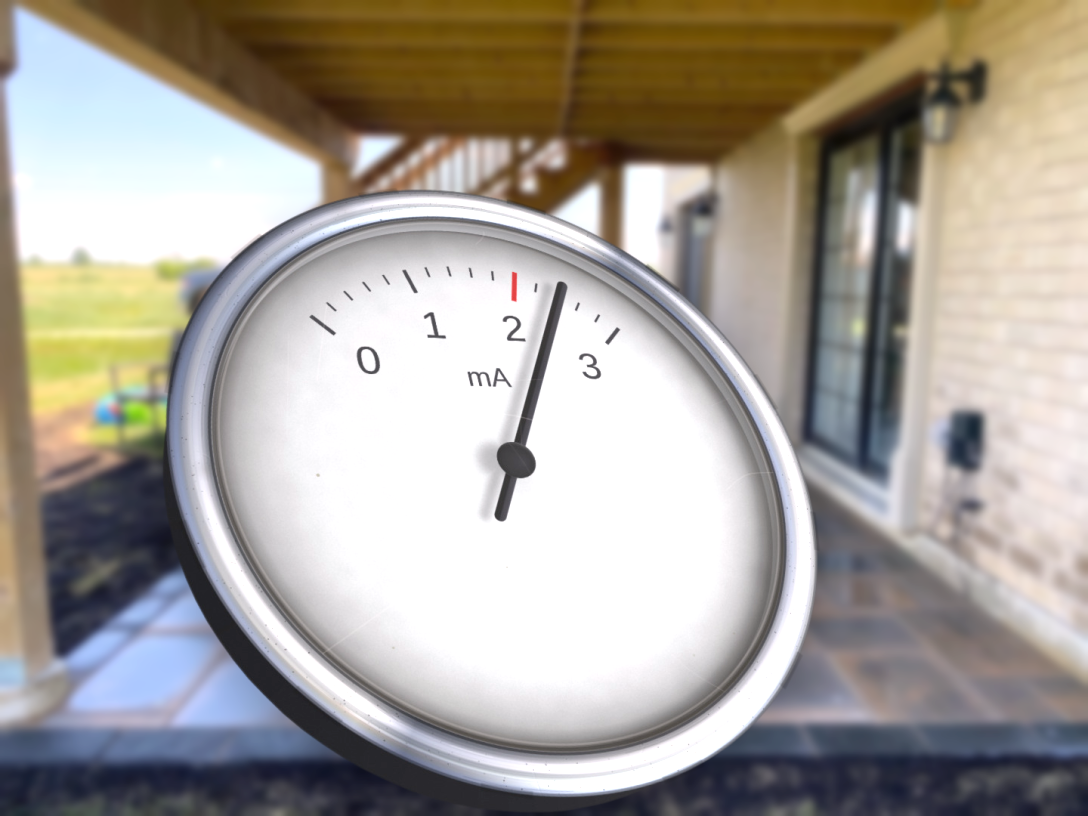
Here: 2.4mA
